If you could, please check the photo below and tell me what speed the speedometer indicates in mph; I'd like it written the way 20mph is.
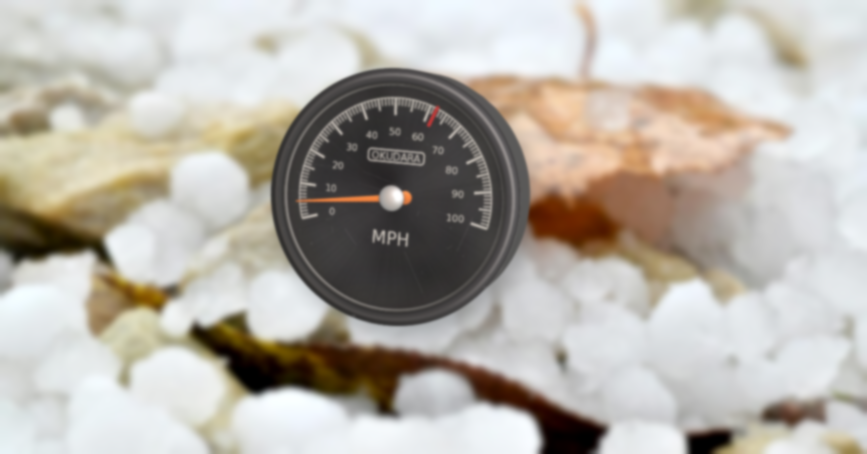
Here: 5mph
